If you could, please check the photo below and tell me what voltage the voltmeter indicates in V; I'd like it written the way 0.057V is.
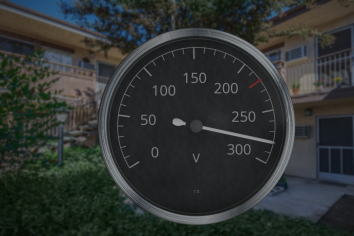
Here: 280V
